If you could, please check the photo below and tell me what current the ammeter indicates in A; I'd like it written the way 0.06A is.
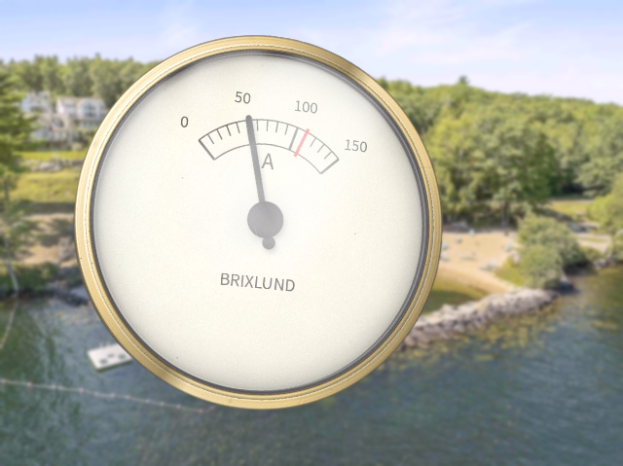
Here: 50A
